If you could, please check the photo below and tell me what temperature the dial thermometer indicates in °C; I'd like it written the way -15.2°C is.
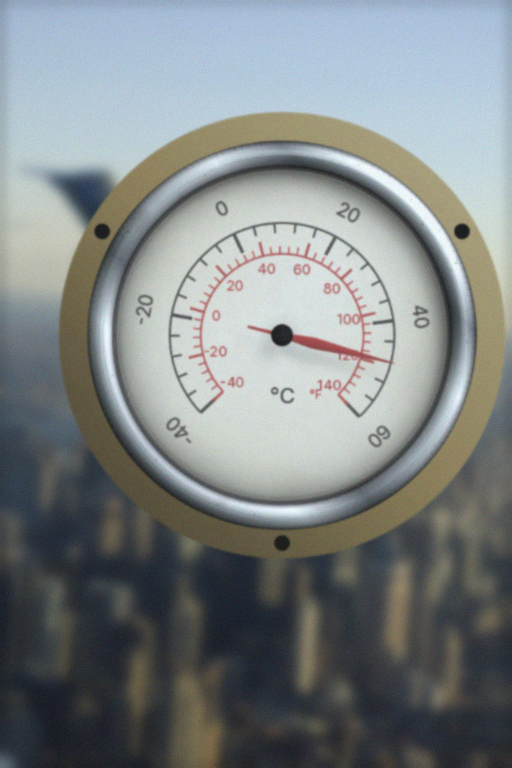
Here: 48°C
